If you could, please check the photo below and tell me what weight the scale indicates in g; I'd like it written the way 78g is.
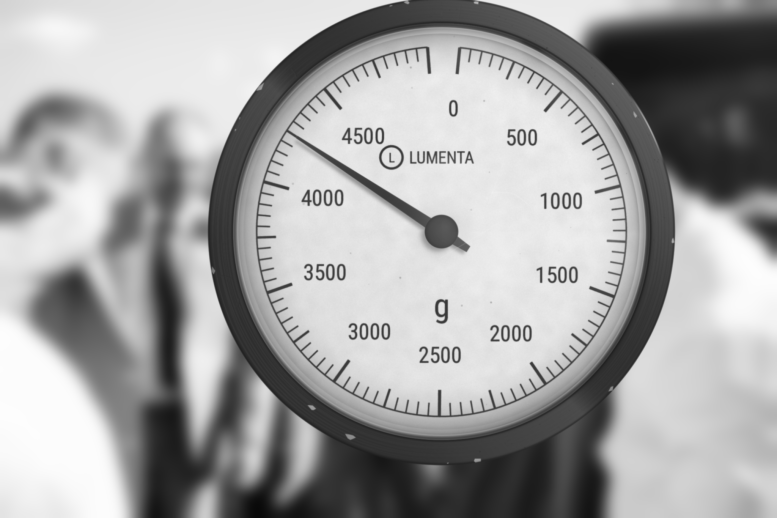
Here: 4250g
